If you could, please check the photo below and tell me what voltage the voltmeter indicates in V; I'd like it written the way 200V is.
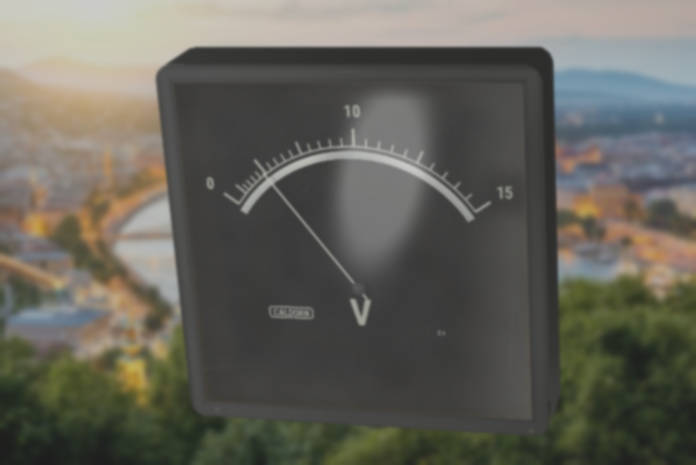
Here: 5V
